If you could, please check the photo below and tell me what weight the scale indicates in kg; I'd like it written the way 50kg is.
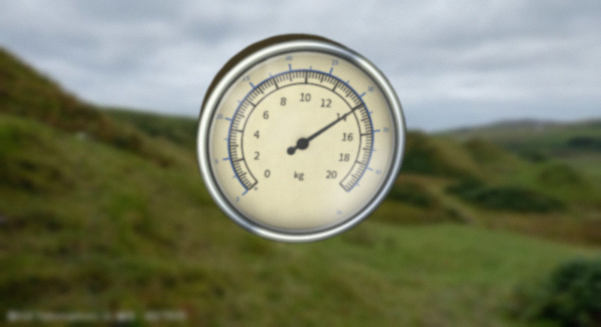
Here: 14kg
